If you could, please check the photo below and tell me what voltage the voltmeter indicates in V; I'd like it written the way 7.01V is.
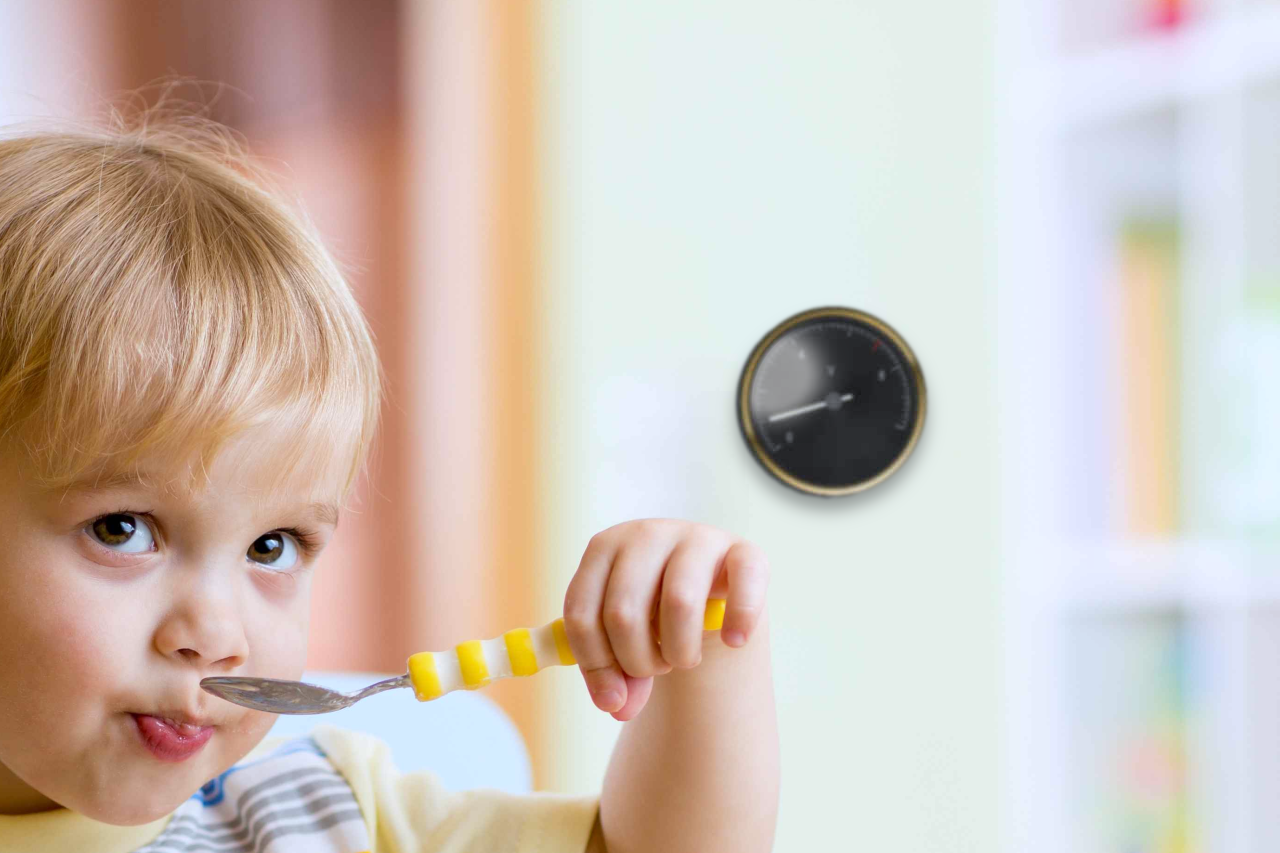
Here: 1V
